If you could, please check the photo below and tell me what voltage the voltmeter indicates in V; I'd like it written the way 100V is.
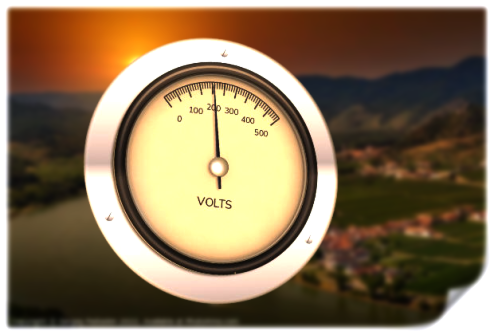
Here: 200V
